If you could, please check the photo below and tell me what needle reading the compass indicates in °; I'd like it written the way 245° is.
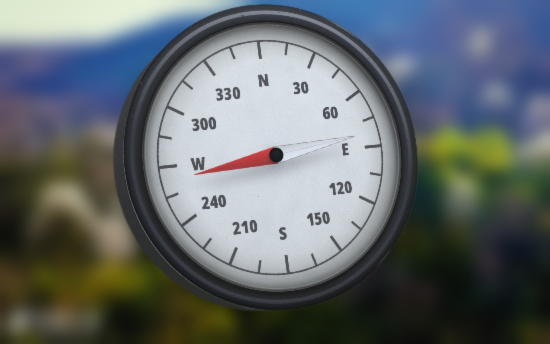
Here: 262.5°
